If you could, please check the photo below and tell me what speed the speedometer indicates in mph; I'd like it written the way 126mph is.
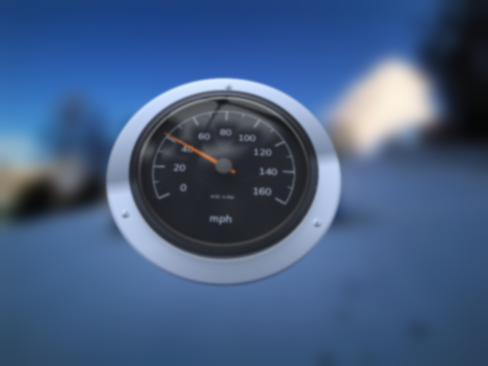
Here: 40mph
